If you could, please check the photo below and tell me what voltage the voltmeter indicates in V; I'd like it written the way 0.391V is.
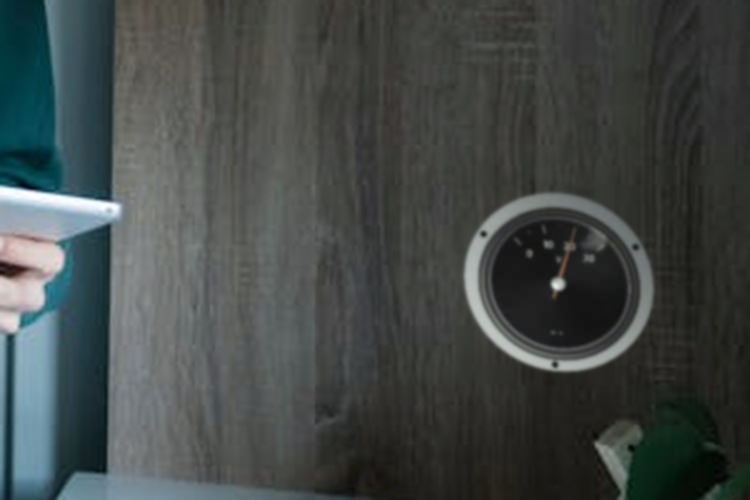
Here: 20V
